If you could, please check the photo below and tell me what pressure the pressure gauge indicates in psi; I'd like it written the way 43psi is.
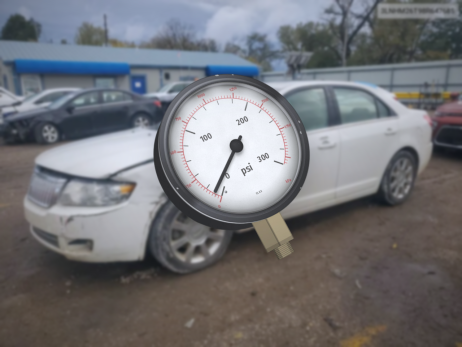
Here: 10psi
